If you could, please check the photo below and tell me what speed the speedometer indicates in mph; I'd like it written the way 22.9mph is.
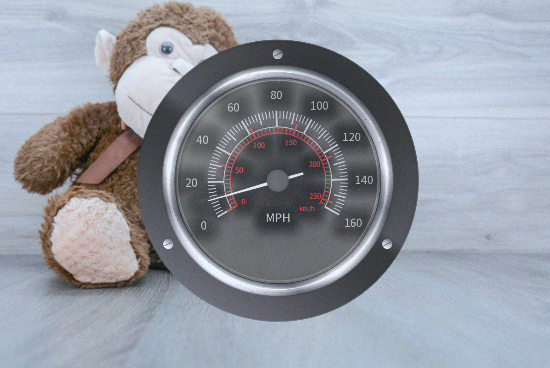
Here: 10mph
